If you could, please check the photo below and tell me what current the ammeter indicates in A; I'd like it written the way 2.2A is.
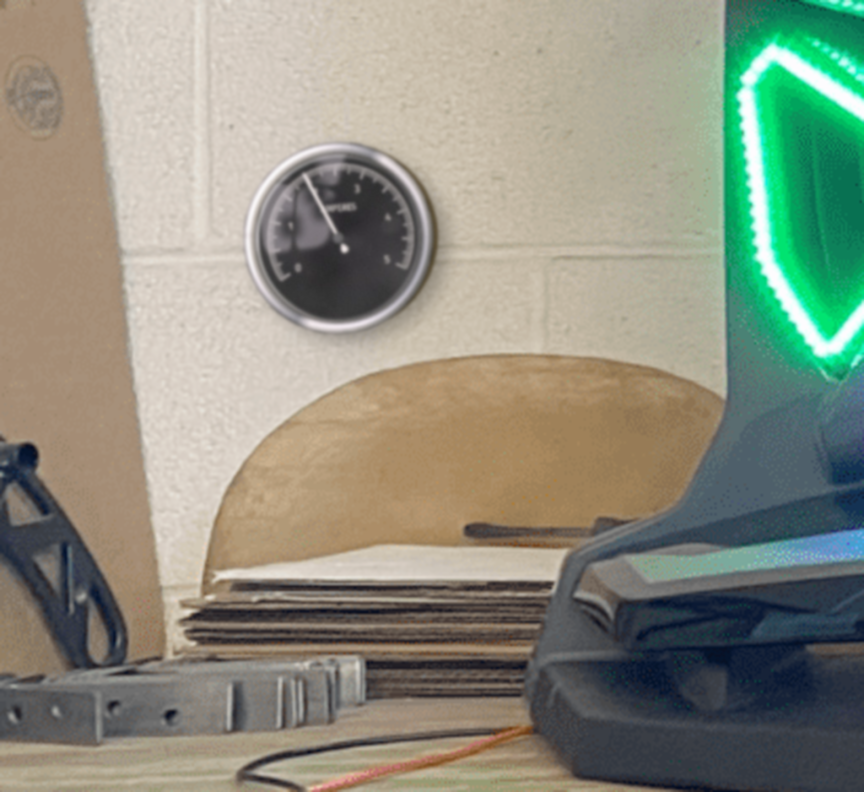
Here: 2A
